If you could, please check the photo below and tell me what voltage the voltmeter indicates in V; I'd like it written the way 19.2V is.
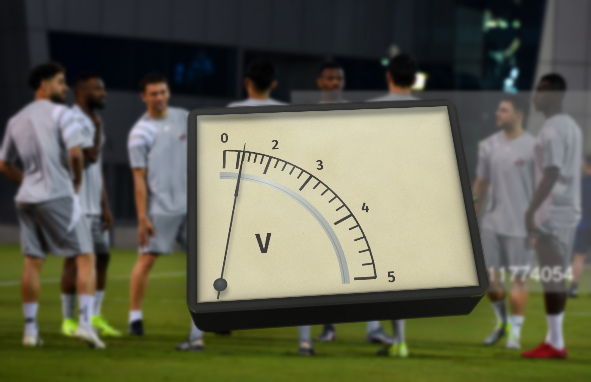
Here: 1.2V
